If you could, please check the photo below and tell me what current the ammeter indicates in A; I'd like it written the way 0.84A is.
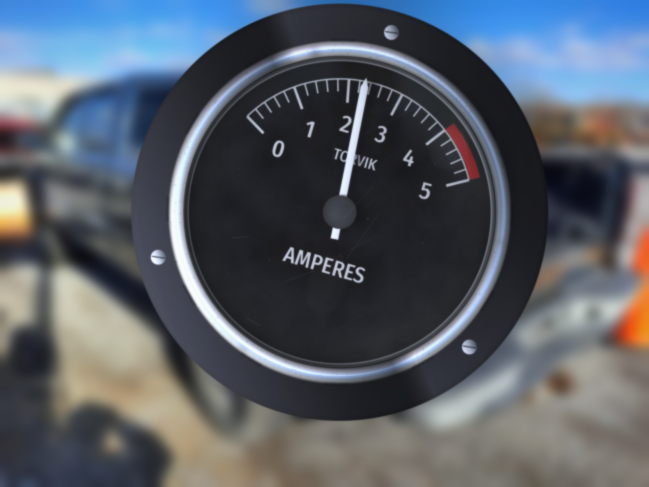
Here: 2.3A
